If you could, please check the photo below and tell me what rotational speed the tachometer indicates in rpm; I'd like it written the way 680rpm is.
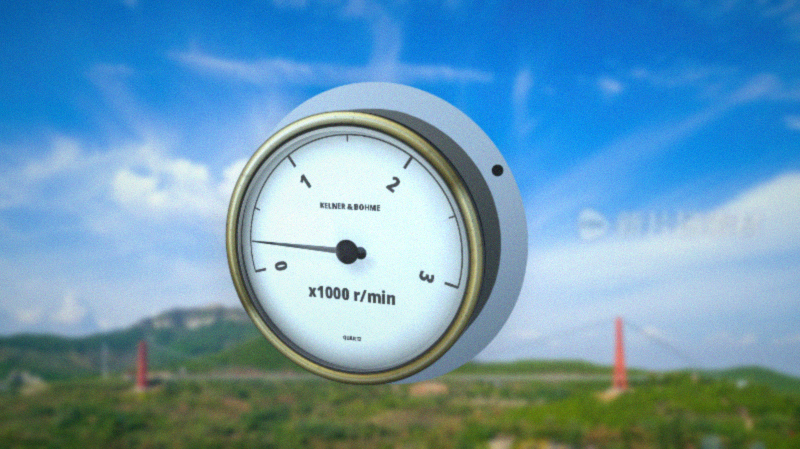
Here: 250rpm
